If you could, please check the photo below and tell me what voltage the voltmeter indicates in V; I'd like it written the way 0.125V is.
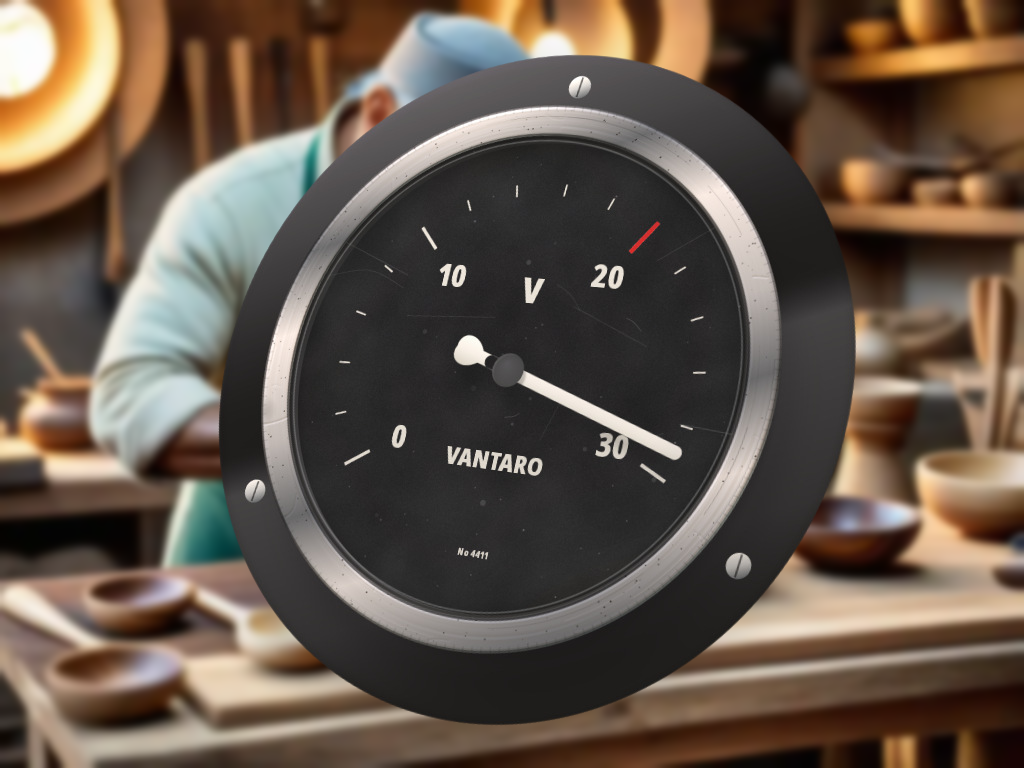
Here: 29V
